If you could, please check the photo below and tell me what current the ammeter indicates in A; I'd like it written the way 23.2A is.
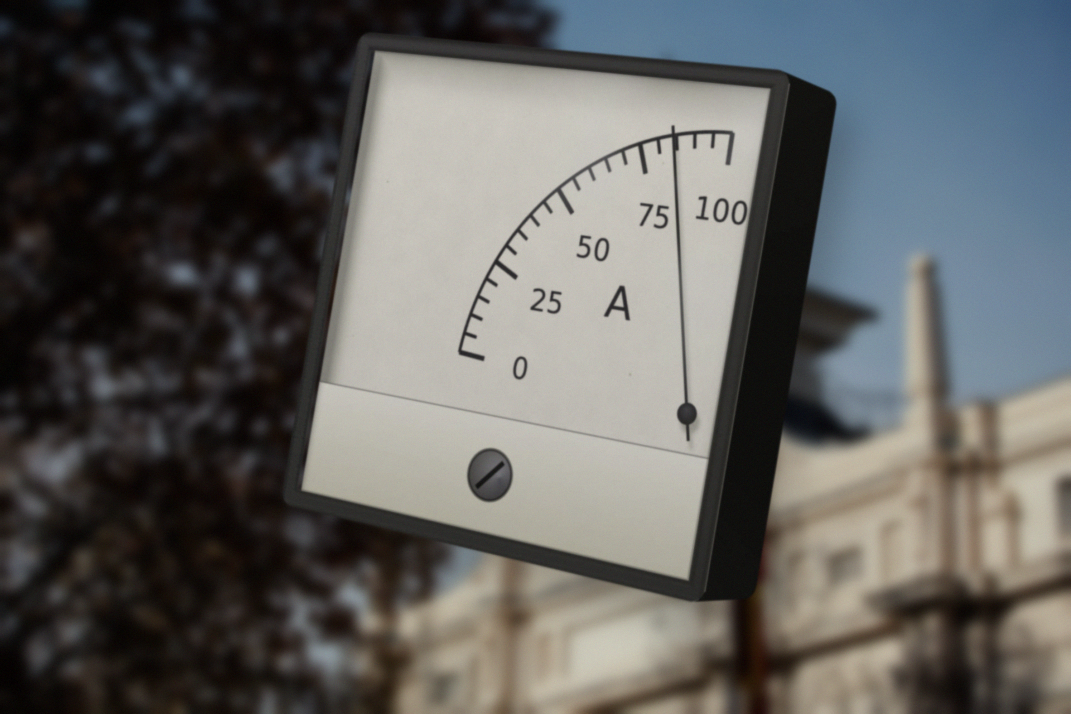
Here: 85A
